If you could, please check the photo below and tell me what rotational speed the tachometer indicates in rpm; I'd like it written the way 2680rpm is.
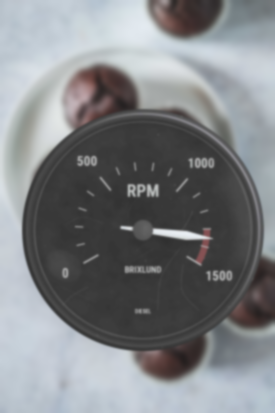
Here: 1350rpm
